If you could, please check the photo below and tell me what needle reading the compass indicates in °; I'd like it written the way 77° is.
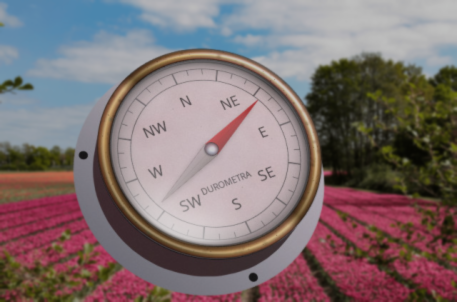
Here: 65°
